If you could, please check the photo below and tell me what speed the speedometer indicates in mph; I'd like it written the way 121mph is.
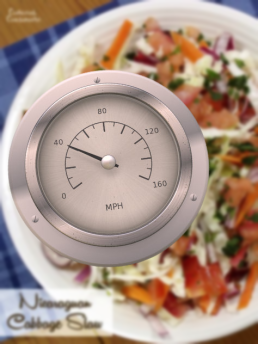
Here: 40mph
